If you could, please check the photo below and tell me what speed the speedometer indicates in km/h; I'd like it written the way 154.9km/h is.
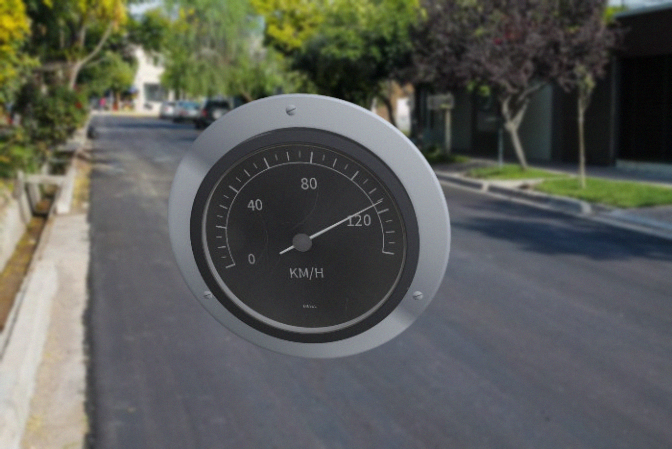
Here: 115km/h
